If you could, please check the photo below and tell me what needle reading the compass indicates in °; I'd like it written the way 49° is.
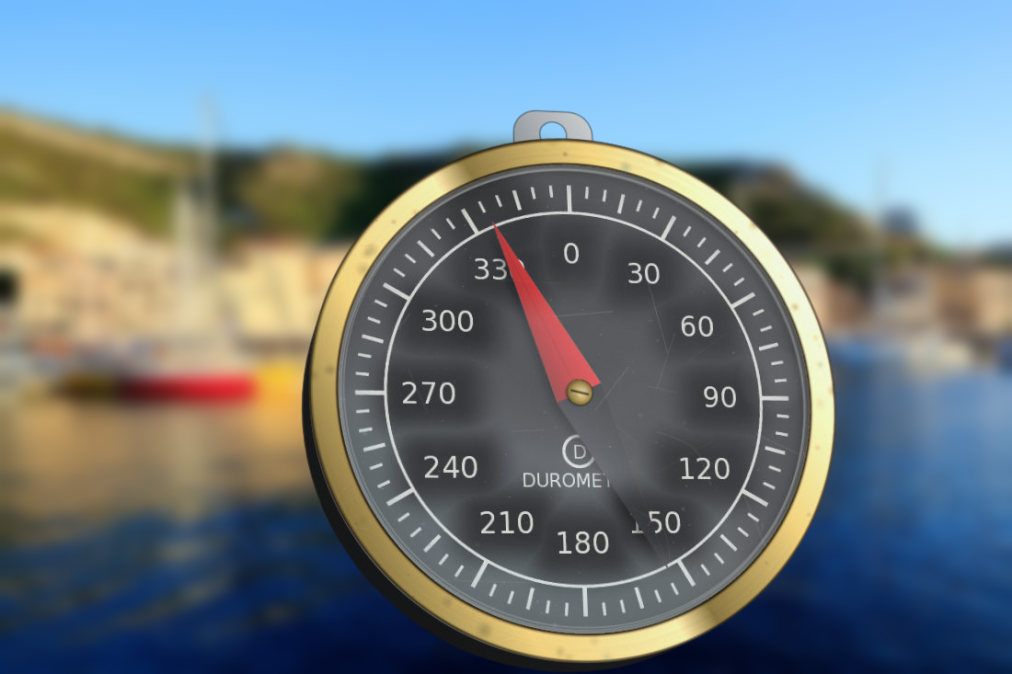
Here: 335°
